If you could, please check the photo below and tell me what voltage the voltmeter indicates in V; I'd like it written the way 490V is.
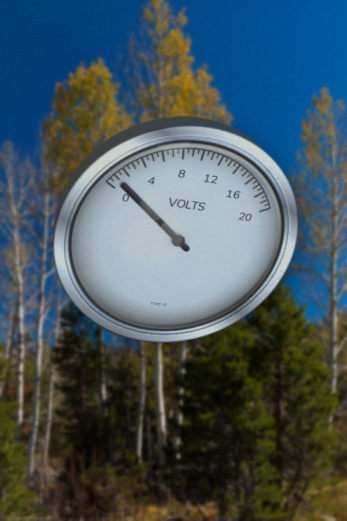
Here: 1V
